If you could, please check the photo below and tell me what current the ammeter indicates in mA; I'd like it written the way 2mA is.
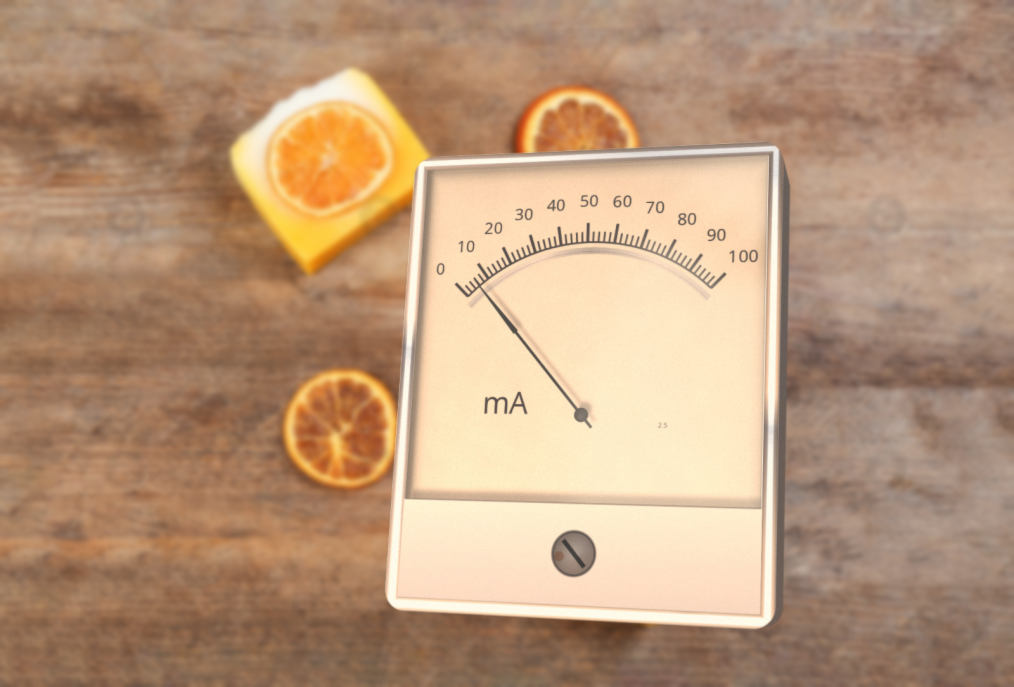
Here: 6mA
